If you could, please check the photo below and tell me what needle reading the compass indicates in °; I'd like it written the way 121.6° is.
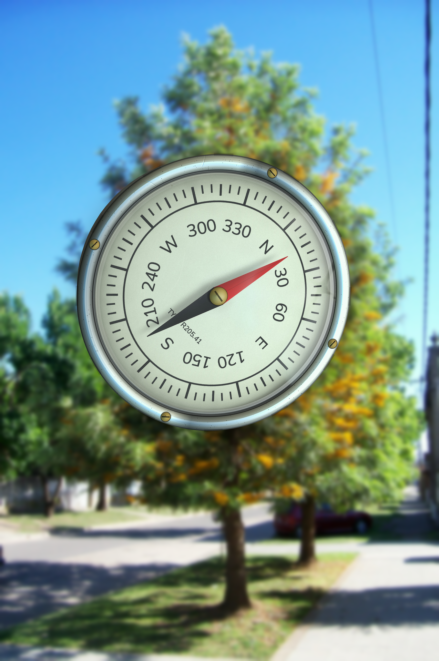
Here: 15°
